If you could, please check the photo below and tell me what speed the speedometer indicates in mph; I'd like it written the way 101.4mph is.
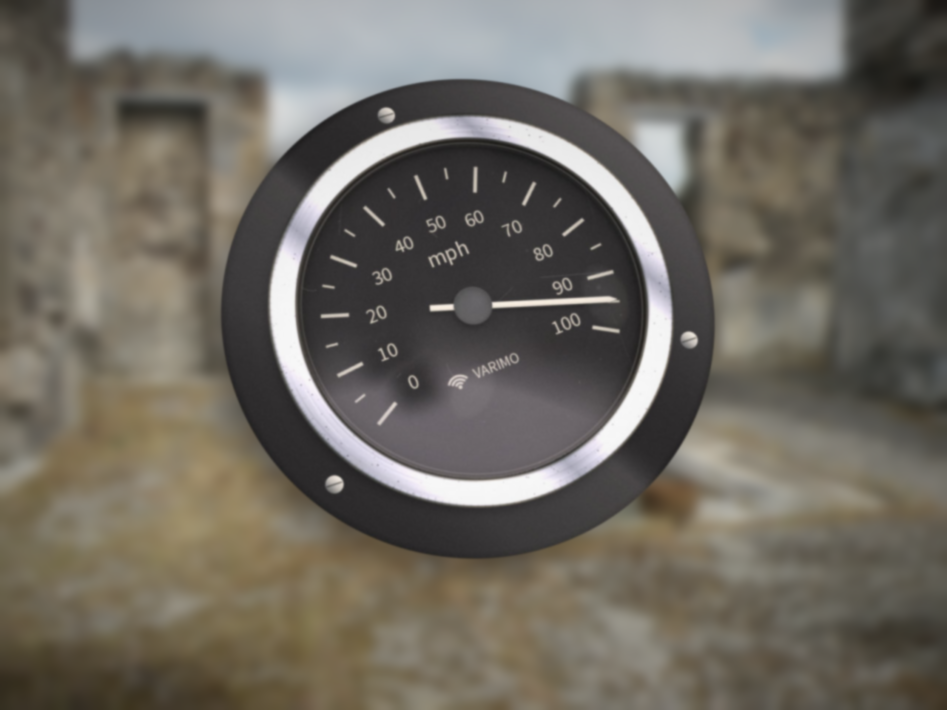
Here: 95mph
